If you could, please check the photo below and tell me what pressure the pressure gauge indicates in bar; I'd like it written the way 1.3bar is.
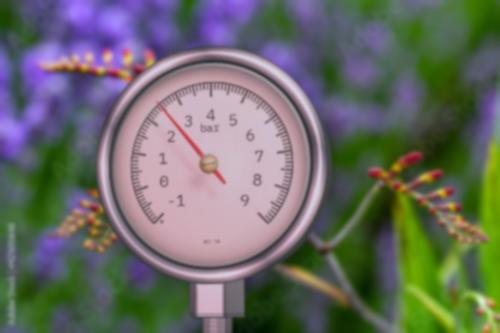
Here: 2.5bar
